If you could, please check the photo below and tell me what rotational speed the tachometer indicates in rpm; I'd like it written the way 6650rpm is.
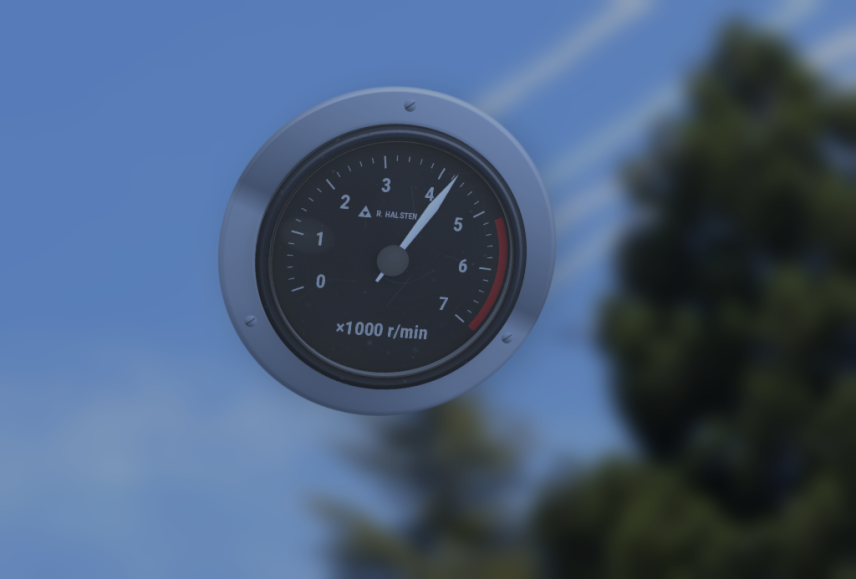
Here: 4200rpm
